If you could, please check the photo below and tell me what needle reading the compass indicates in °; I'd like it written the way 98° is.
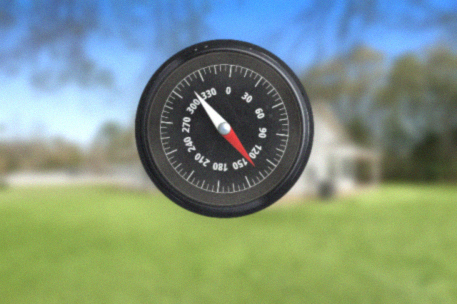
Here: 135°
